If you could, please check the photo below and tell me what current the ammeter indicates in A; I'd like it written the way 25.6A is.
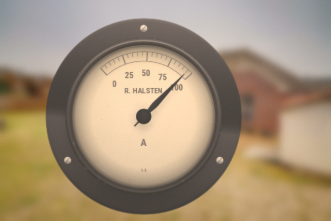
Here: 95A
